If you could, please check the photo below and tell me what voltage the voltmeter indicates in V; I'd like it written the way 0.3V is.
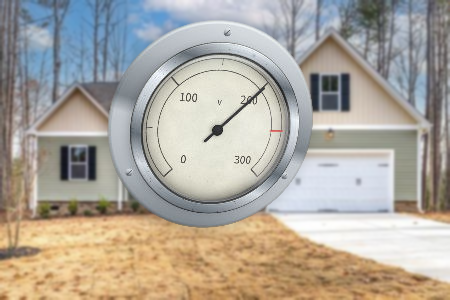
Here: 200V
